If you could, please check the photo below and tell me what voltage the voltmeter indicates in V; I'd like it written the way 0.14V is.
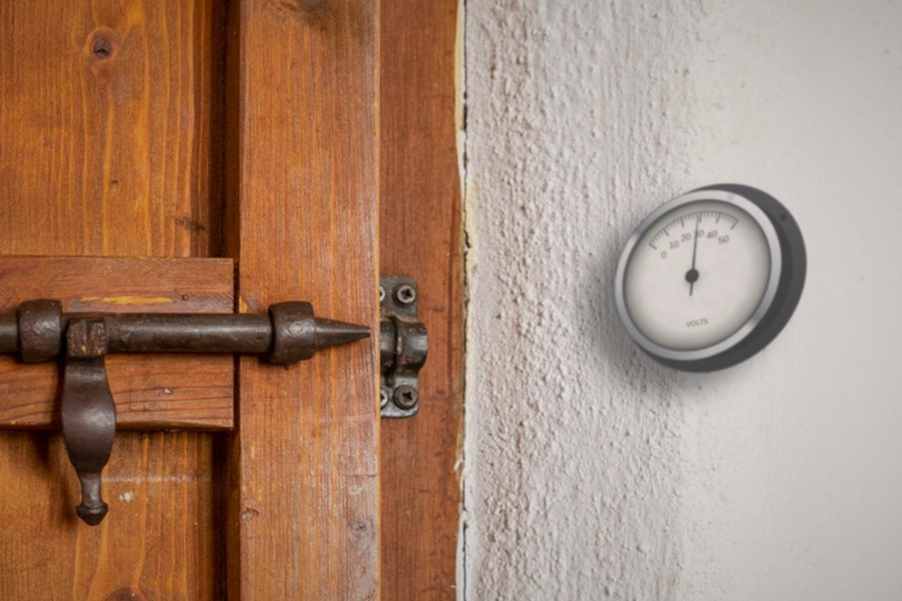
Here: 30V
